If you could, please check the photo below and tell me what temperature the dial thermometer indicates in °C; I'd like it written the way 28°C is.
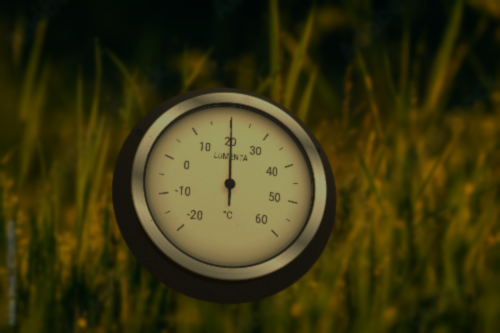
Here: 20°C
